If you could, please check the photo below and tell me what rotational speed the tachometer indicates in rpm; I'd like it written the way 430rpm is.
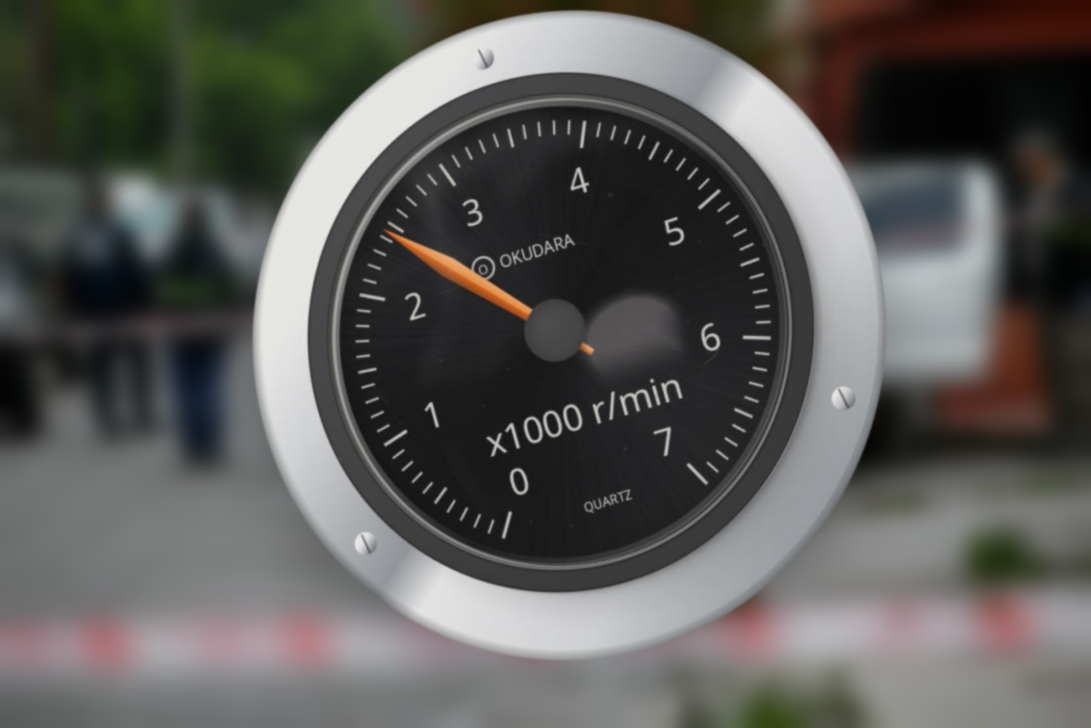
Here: 2450rpm
